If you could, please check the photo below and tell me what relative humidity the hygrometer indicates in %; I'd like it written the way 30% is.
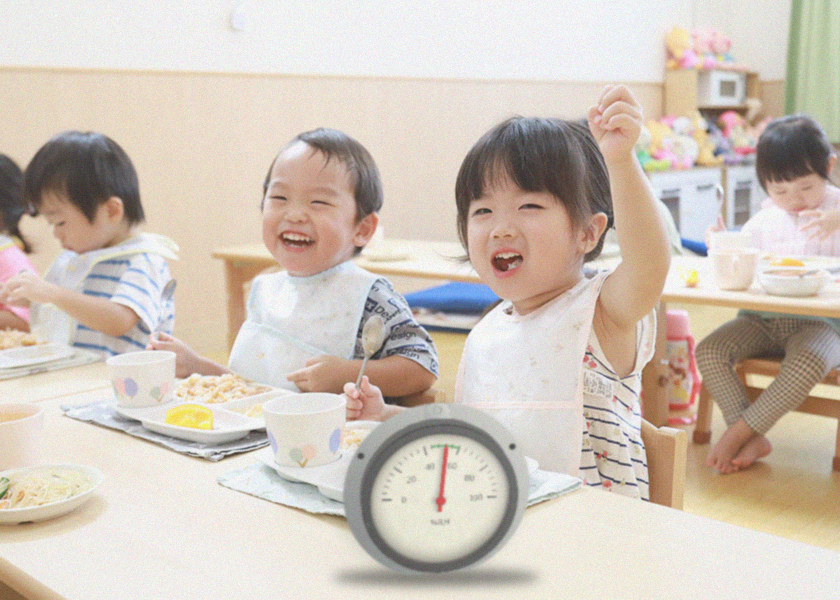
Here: 52%
